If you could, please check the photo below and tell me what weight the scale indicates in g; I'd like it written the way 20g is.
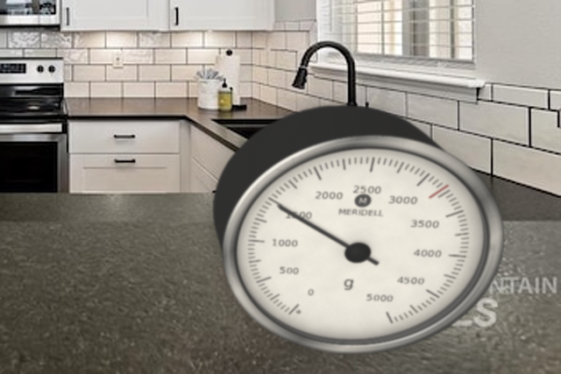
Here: 1500g
